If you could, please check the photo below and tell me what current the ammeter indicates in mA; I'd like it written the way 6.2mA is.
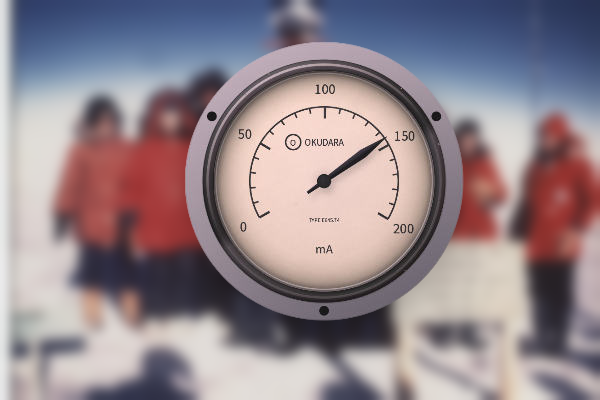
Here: 145mA
